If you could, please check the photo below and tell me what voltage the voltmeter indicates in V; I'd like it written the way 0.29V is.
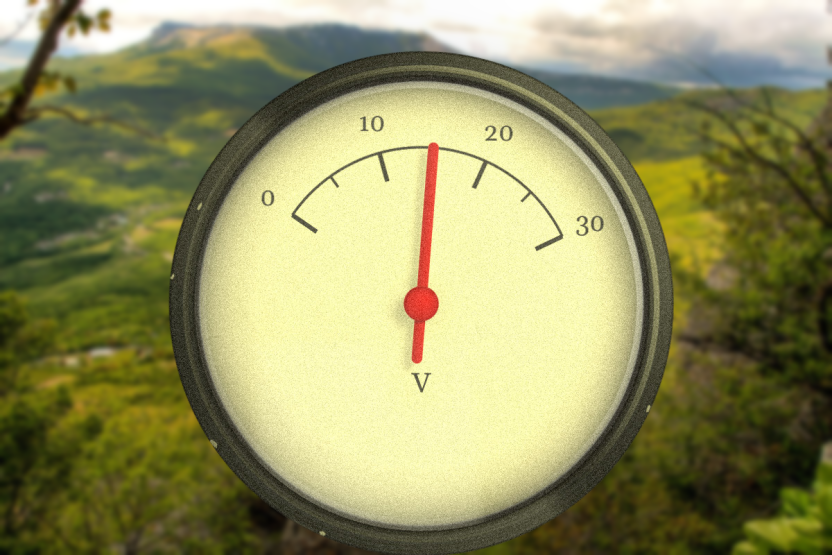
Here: 15V
